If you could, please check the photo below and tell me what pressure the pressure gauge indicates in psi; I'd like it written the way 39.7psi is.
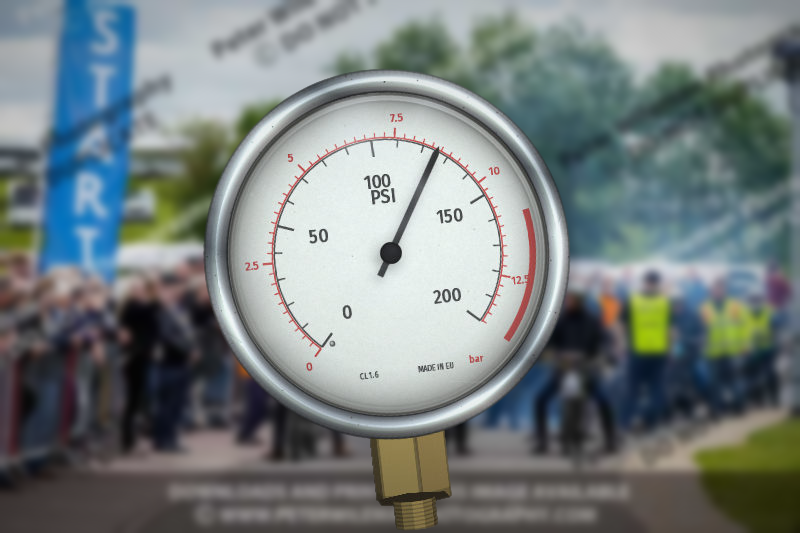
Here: 125psi
